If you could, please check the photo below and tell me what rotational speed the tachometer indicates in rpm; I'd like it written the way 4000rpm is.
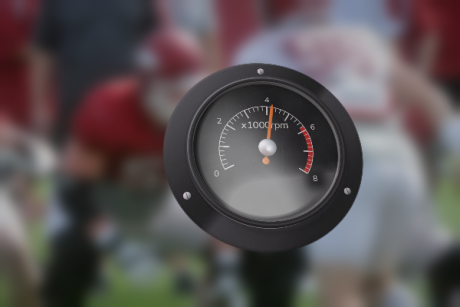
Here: 4200rpm
